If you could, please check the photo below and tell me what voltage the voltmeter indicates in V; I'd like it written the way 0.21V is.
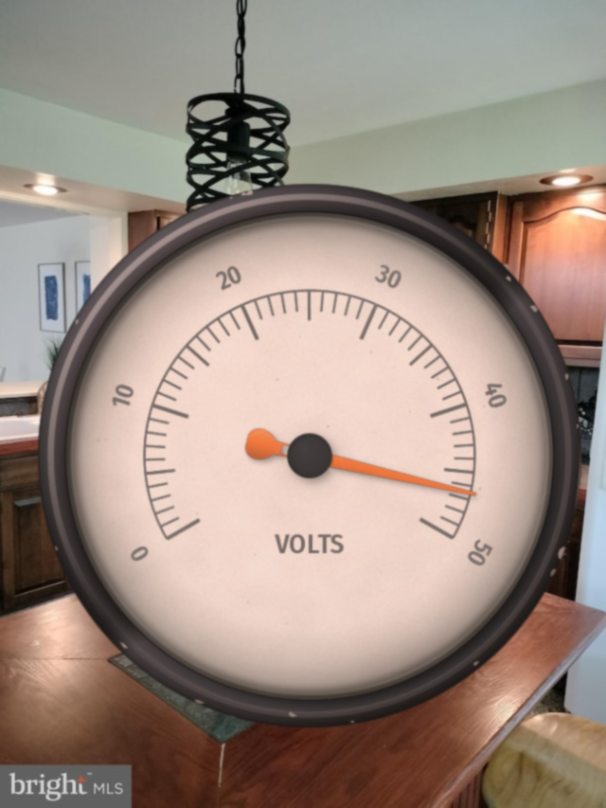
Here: 46.5V
